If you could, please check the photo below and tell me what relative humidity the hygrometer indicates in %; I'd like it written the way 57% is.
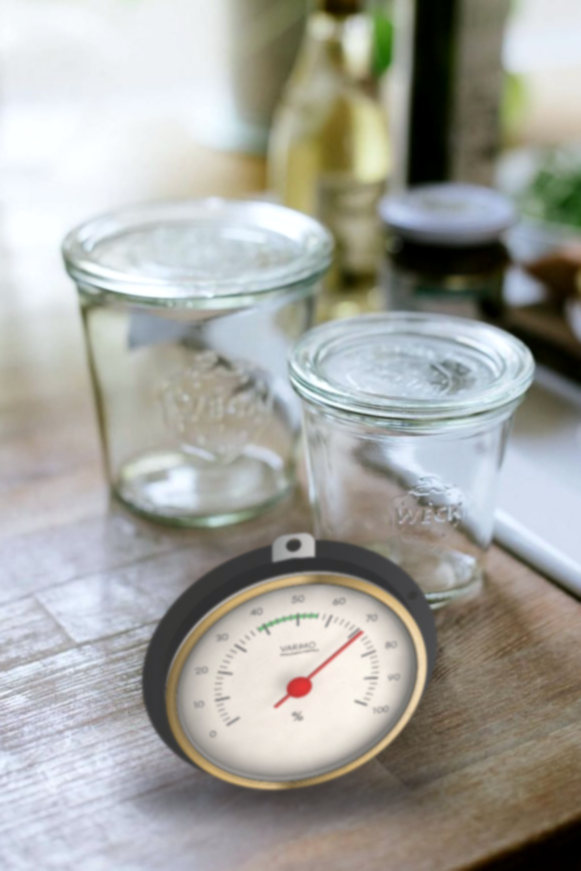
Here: 70%
